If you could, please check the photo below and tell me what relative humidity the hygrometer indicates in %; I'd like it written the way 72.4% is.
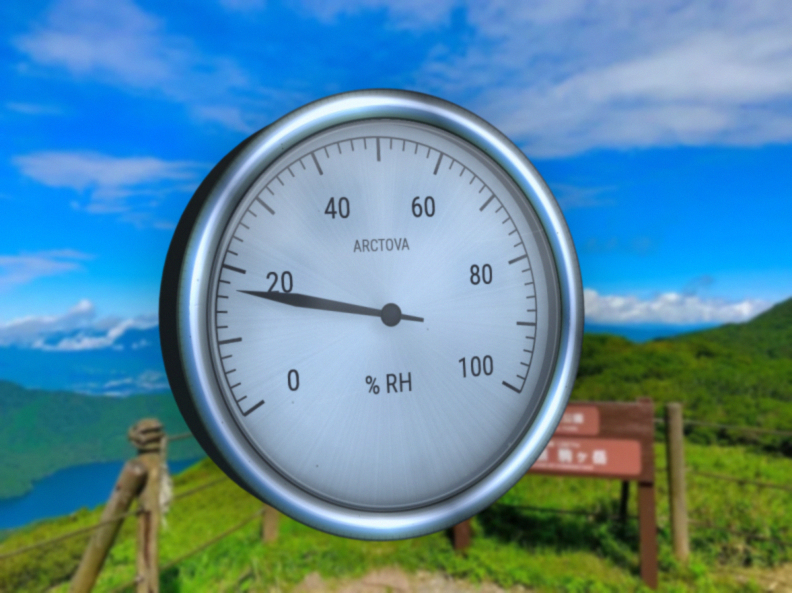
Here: 17%
